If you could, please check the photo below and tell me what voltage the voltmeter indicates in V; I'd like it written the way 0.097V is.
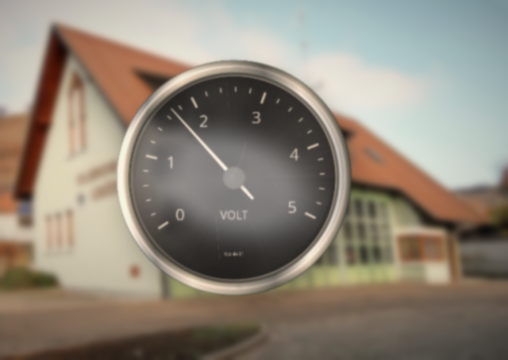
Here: 1.7V
